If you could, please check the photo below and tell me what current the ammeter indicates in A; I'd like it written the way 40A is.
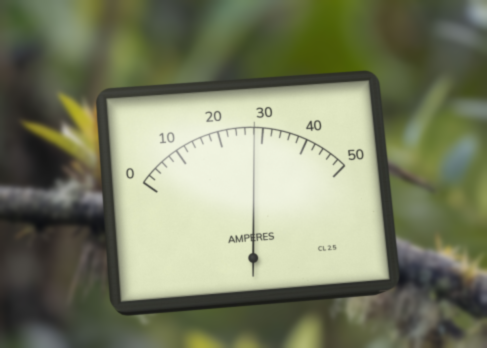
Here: 28A
